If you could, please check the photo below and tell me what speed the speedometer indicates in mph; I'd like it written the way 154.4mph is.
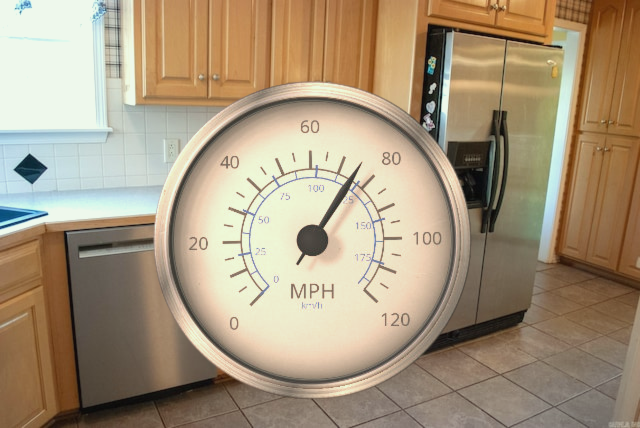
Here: 75mph
